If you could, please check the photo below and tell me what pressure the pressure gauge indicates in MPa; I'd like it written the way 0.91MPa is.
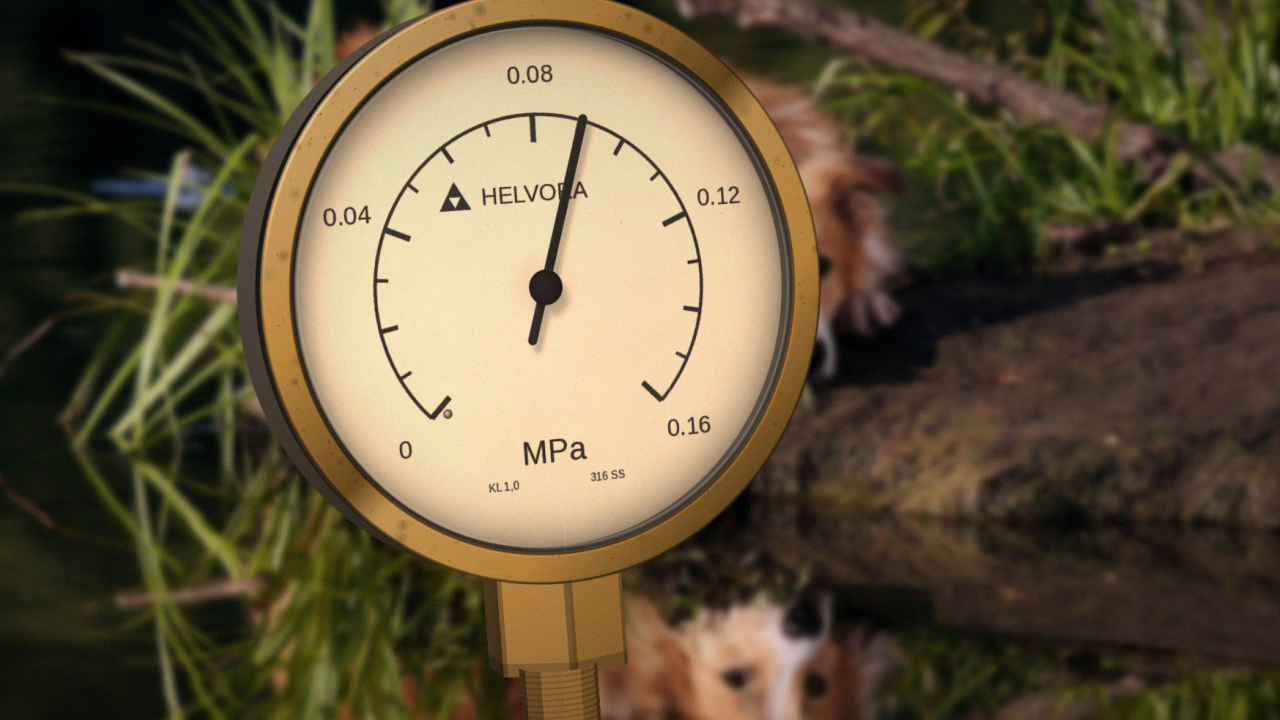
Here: 0.09MPa
